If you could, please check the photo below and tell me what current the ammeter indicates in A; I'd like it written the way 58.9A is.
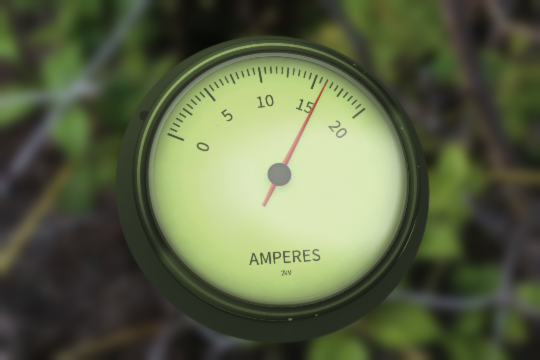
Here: 16A
